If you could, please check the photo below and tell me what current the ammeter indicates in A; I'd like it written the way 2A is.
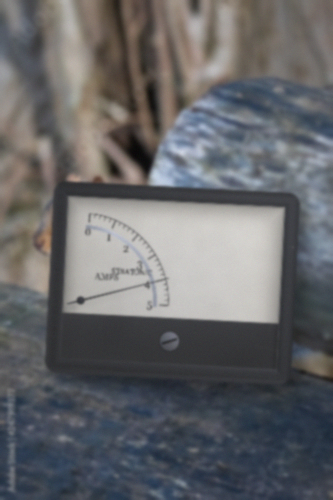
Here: 4A
